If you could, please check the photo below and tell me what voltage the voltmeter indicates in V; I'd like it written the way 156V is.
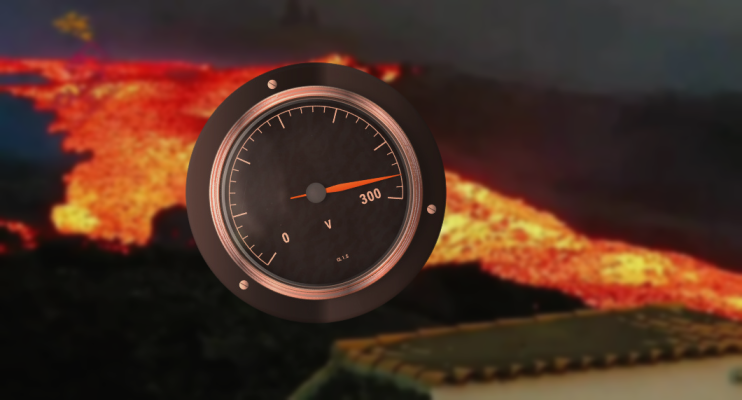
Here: 280V
